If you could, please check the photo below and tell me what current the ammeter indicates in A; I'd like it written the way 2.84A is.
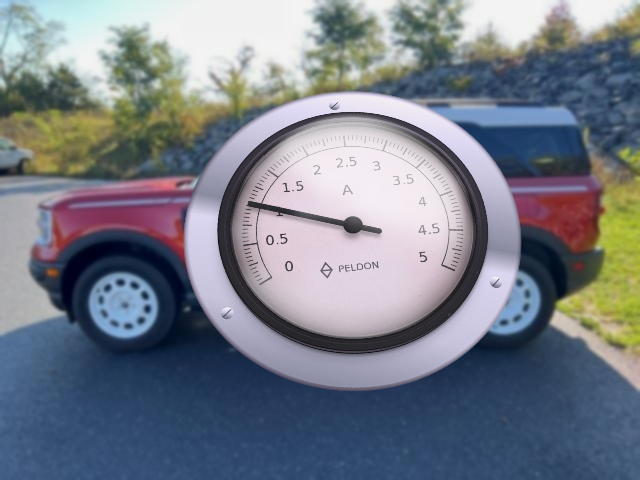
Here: 1A
